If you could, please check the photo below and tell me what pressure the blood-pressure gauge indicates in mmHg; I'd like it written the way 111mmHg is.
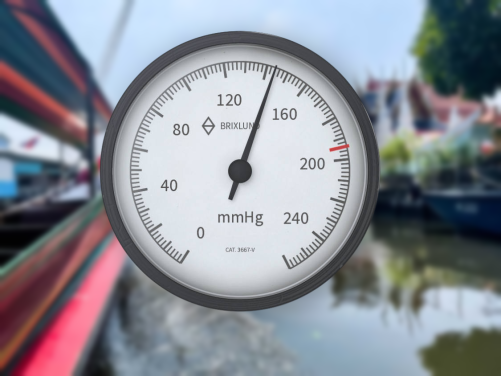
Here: 144mmHg
